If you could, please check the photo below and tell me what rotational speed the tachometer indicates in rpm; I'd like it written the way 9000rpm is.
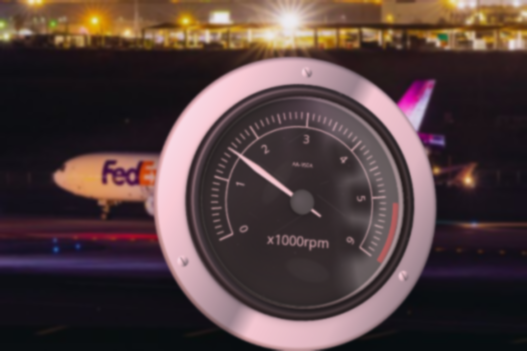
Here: 1500rpm
